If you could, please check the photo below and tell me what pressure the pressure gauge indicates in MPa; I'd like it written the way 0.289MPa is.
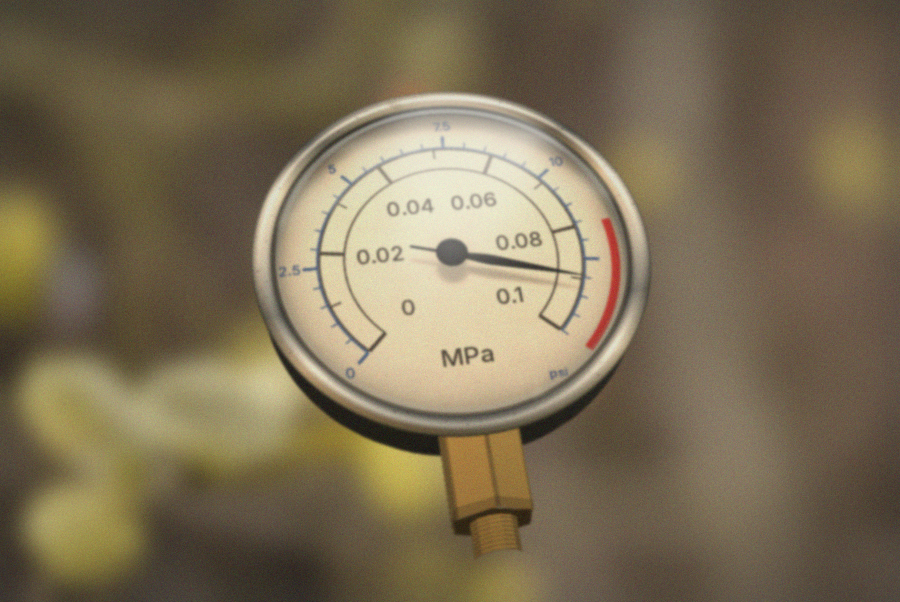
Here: 0.09MPa
